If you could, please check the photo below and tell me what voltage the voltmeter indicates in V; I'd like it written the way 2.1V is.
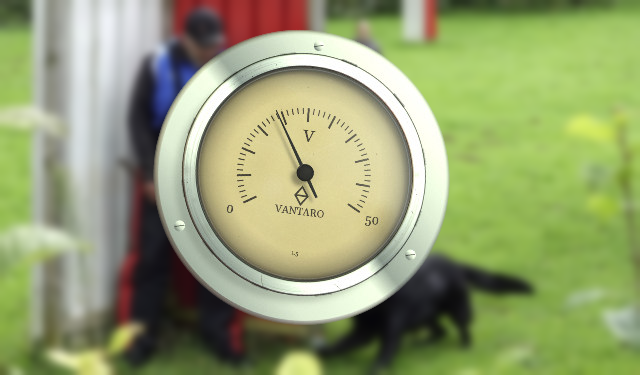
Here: 19V
